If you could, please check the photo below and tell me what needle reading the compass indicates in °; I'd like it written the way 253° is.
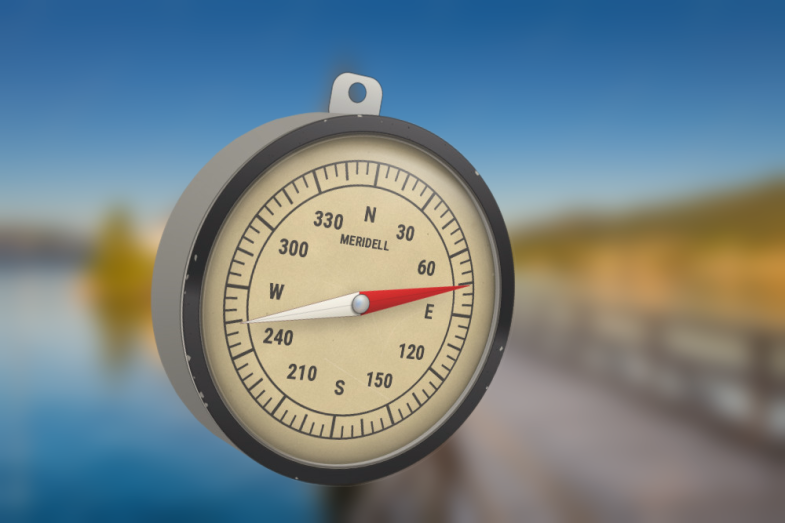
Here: 75°
